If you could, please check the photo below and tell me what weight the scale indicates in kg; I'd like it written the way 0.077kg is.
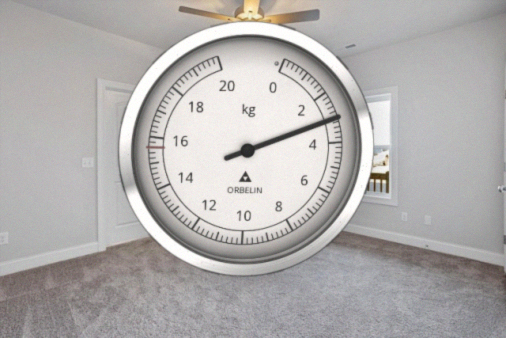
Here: 3kg
